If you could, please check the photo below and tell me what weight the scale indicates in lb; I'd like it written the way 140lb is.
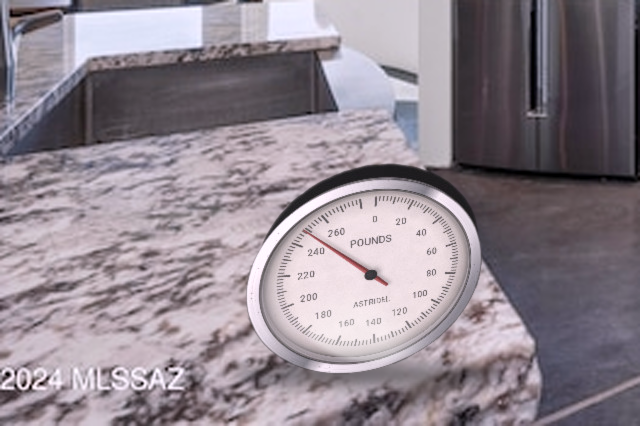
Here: 250lb
